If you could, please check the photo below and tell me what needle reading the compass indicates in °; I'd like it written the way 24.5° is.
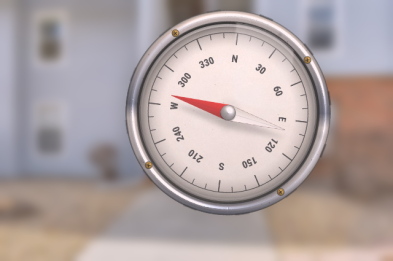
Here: 280°
